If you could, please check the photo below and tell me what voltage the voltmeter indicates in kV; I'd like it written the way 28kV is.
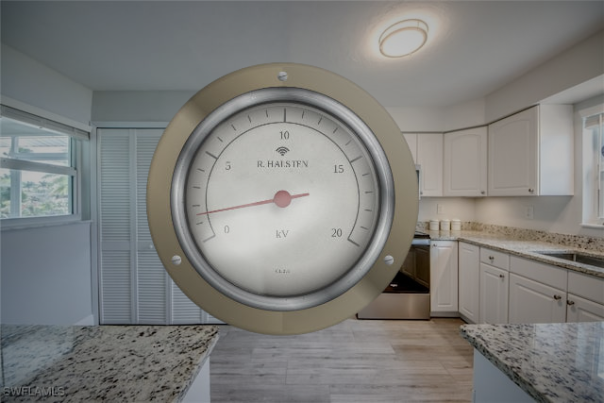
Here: 1.5kV
